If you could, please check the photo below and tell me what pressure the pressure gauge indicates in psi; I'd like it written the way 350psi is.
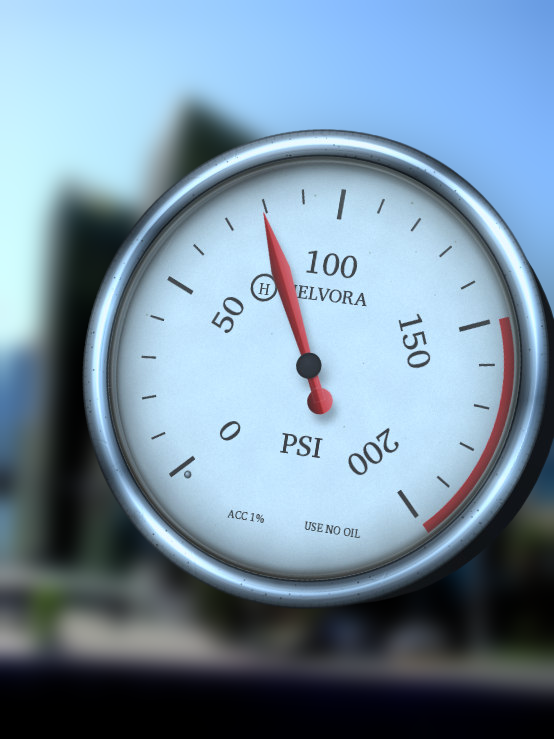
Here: 80psi
